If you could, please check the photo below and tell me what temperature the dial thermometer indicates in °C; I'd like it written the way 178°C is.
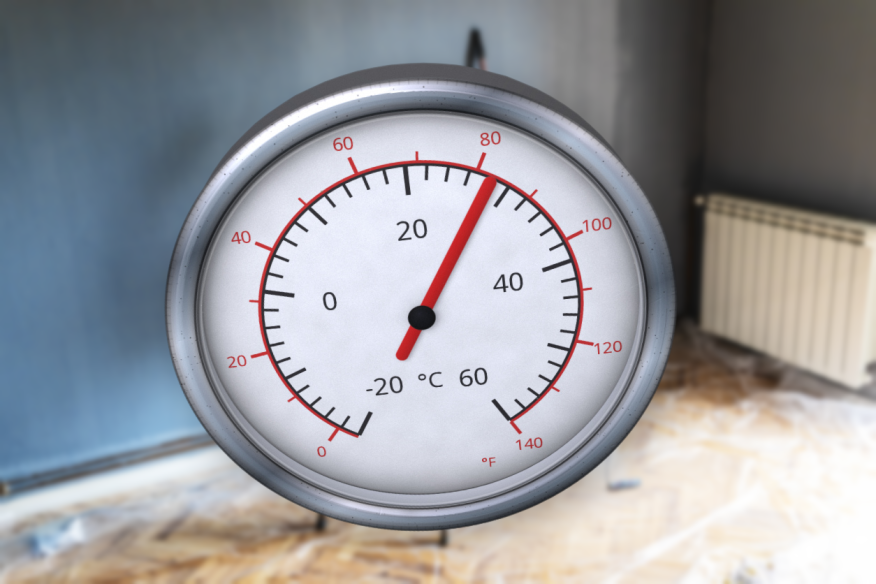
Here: 28°C
